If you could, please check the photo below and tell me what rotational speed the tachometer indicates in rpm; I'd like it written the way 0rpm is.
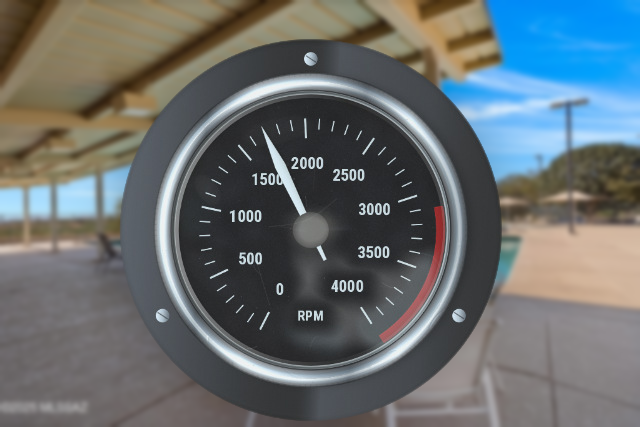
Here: 1700rpm
